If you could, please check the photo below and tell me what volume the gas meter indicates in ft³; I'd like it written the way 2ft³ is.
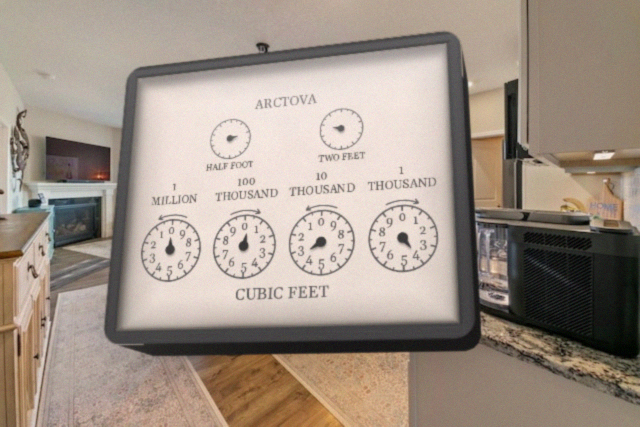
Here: 3400ft³
